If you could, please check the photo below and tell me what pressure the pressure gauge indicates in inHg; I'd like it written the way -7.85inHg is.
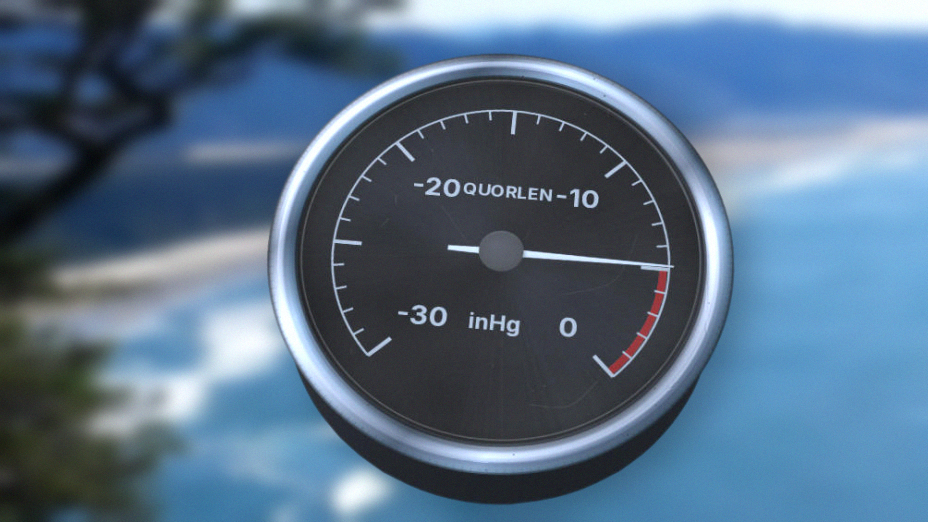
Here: -5inHg
